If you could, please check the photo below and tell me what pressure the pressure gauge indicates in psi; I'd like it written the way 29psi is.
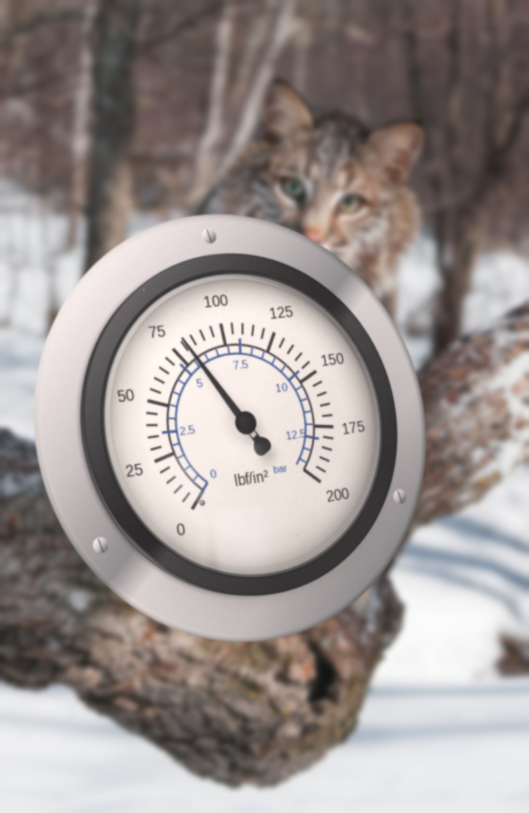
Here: 80psi
